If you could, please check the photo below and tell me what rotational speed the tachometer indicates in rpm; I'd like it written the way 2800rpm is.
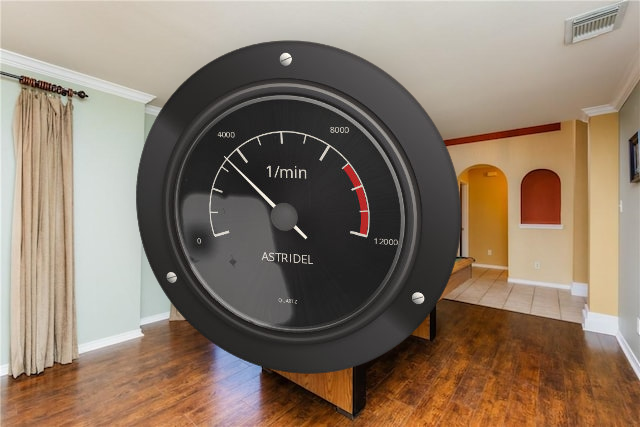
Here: 3500rpm
